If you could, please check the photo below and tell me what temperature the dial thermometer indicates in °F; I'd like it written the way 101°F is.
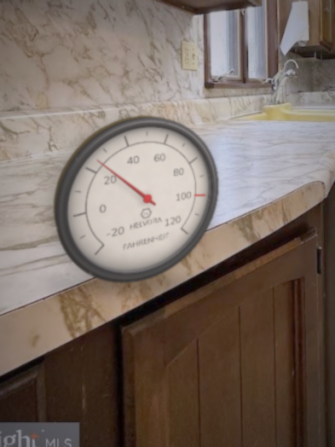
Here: 25°F
